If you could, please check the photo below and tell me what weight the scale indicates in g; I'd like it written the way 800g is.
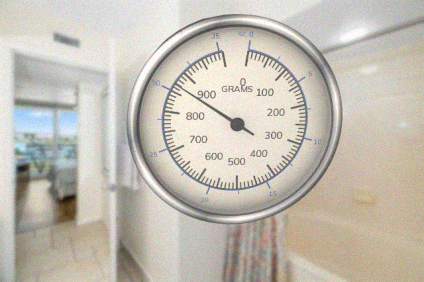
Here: 870g
